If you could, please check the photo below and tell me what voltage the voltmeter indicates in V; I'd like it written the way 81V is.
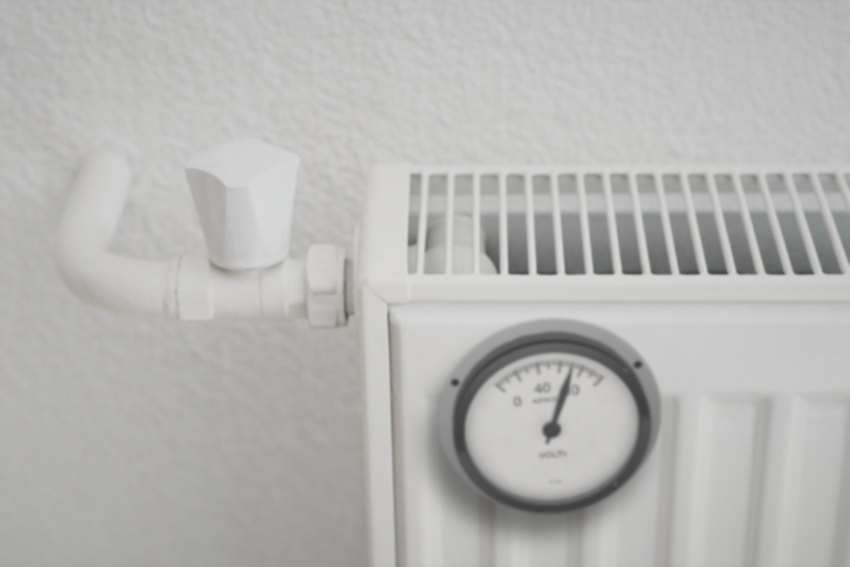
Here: 70V
